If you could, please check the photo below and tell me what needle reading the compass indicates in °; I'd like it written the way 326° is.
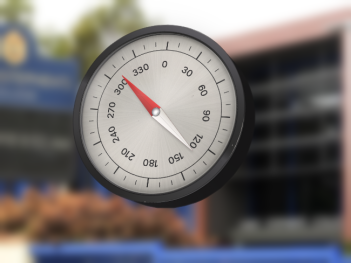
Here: 310°
